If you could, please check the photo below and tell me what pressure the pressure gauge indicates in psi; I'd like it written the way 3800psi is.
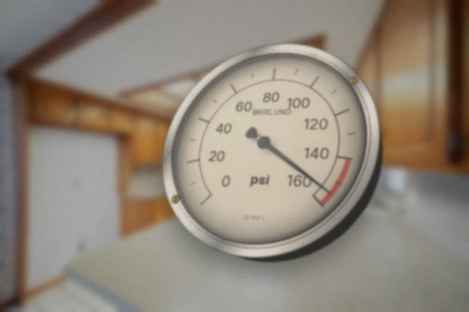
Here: 155psi
